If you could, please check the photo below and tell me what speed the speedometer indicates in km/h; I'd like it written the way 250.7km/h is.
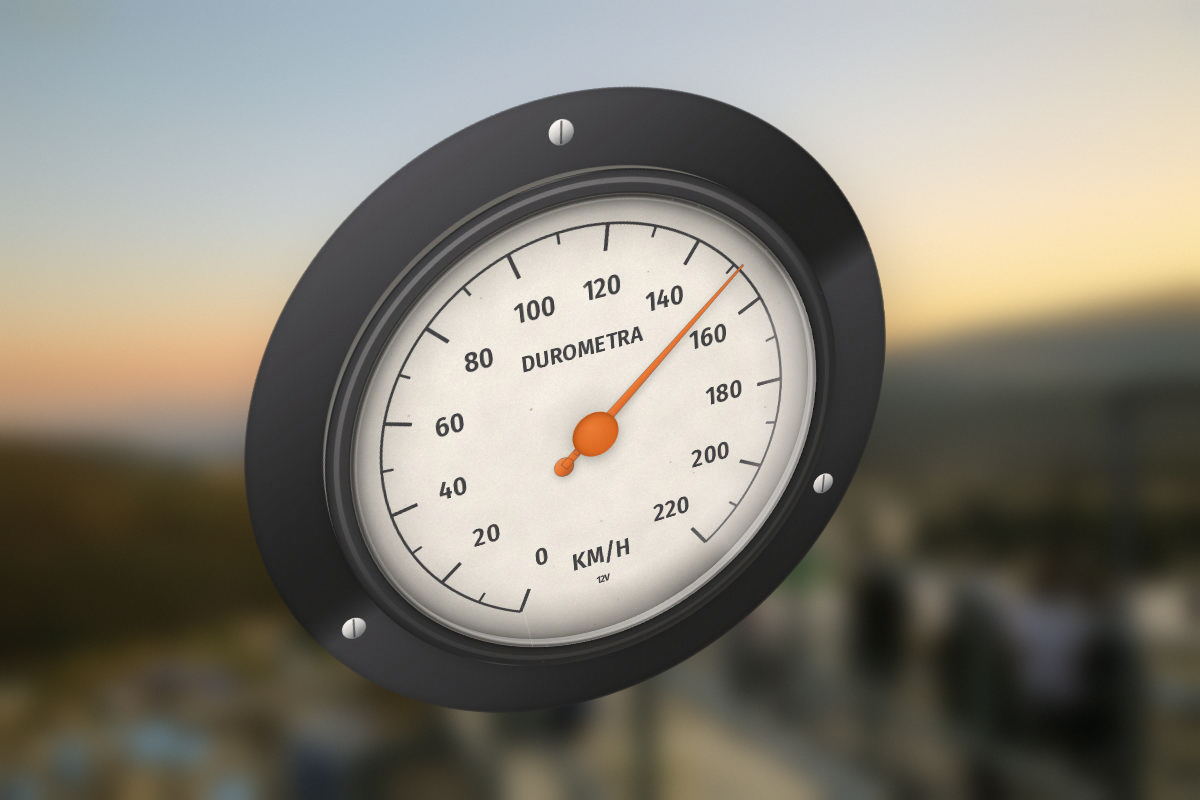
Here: 150km/h
